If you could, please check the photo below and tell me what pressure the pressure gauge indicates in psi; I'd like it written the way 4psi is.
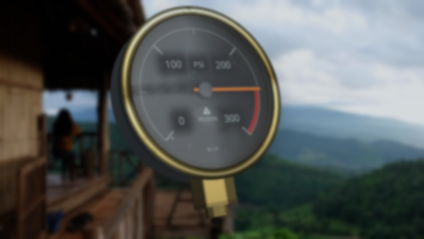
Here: 250psi
